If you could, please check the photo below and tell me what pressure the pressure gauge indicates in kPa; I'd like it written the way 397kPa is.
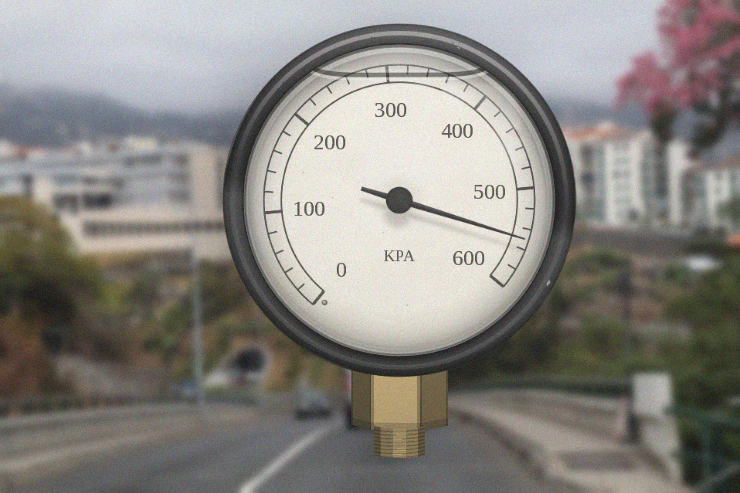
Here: 550kPa
